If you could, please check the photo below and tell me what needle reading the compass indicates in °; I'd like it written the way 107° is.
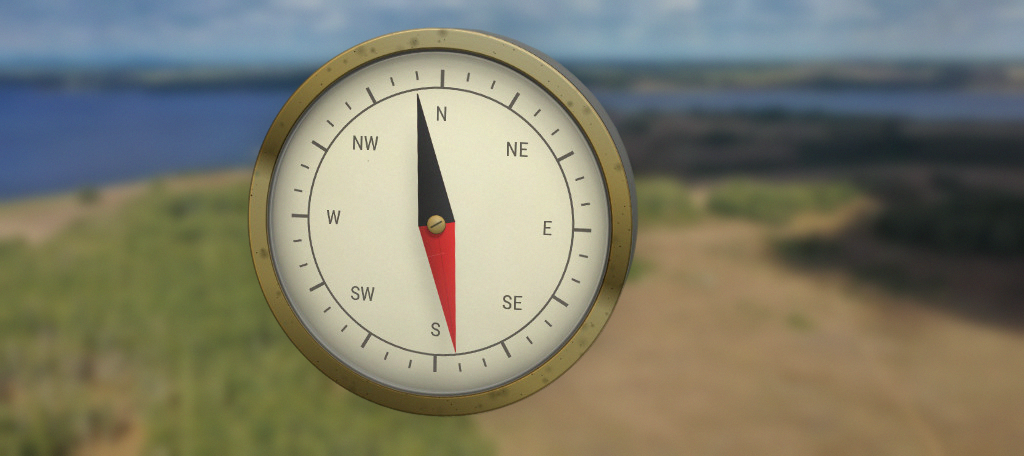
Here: 170°
